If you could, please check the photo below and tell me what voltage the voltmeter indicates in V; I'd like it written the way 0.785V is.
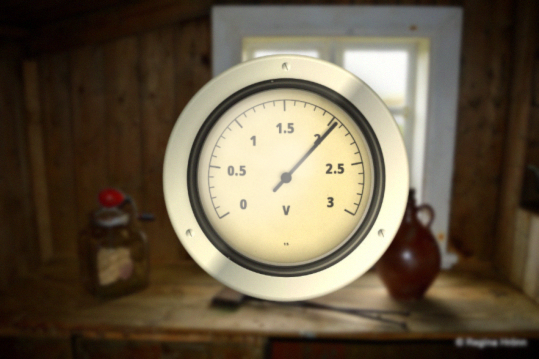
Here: 2.05V
